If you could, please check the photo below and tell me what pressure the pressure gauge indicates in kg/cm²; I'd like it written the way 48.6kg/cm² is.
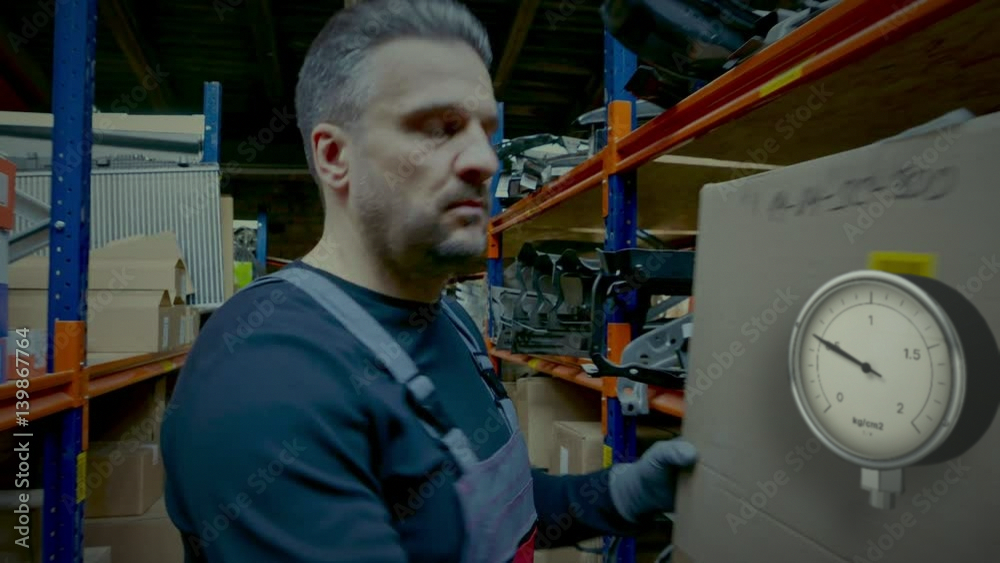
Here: 0.5kg/cm²
